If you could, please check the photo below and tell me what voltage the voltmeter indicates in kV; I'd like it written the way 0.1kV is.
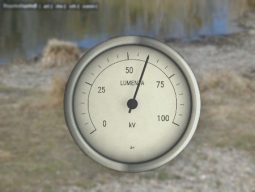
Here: 60kV
